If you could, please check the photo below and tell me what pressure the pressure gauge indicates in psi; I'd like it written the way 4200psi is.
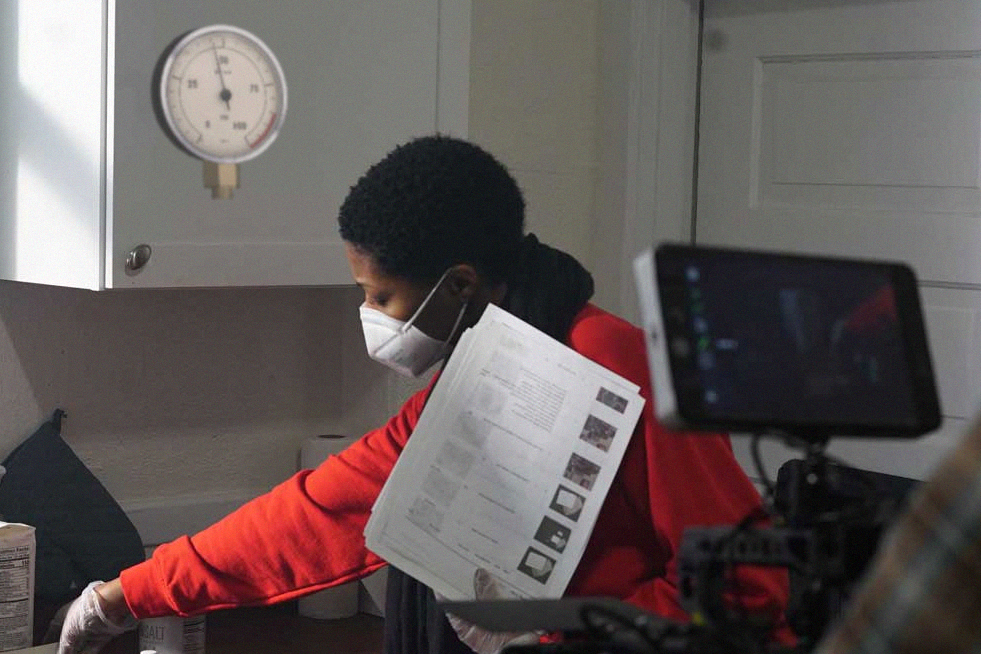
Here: 45psi
